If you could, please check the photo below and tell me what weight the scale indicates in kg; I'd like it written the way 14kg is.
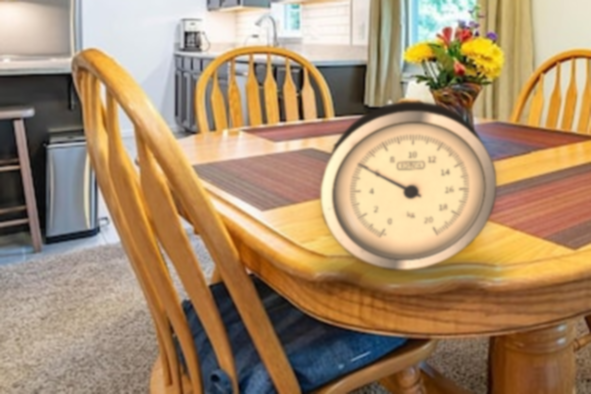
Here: 6kg
